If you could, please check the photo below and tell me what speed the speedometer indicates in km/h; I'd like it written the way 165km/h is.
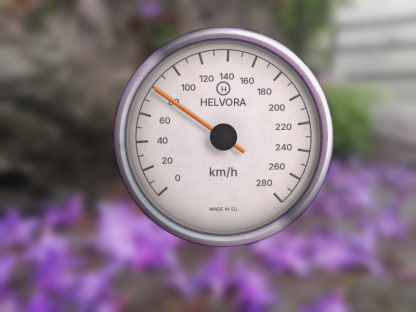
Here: 80km/h
